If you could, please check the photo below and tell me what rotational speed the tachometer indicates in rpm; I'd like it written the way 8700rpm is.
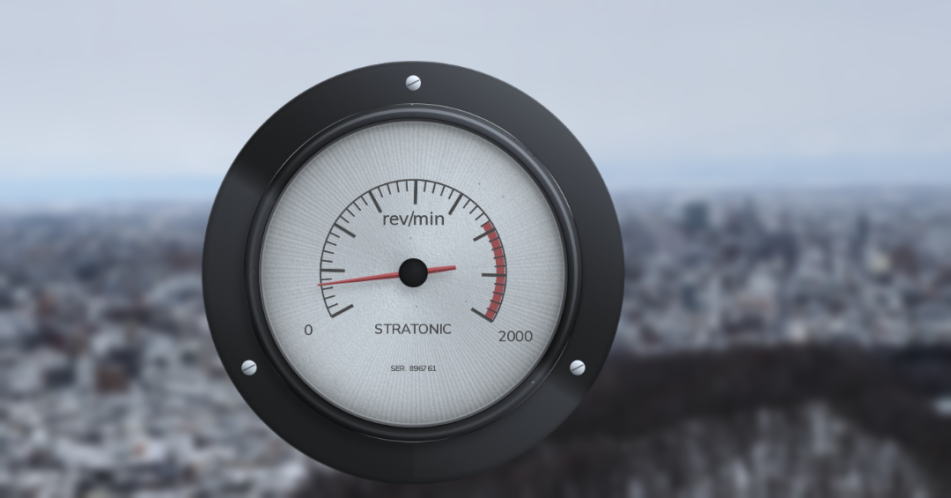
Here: 175rpm
